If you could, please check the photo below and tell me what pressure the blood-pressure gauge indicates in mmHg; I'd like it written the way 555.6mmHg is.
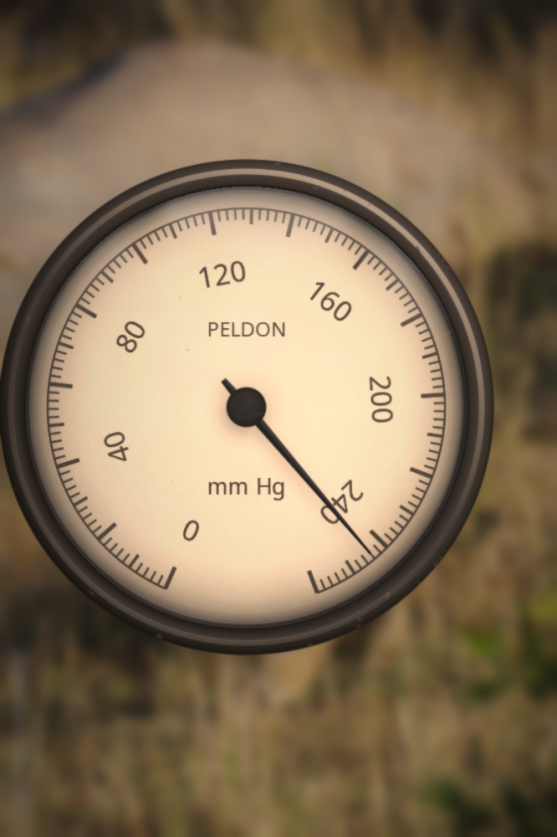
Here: 244mmHg
